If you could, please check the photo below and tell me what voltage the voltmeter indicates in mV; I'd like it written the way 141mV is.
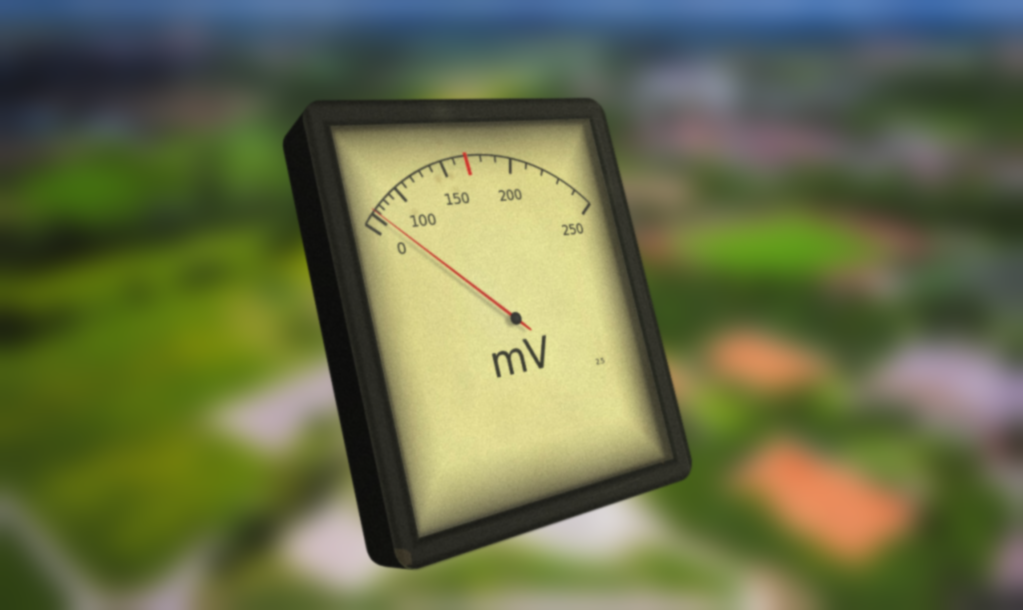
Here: 50mV
